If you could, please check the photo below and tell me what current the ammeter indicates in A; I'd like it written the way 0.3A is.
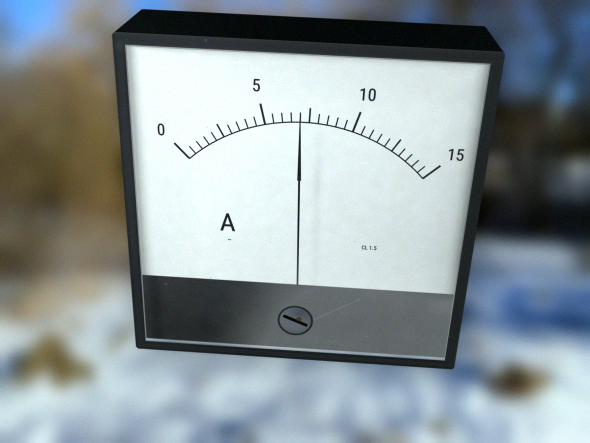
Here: 7A
